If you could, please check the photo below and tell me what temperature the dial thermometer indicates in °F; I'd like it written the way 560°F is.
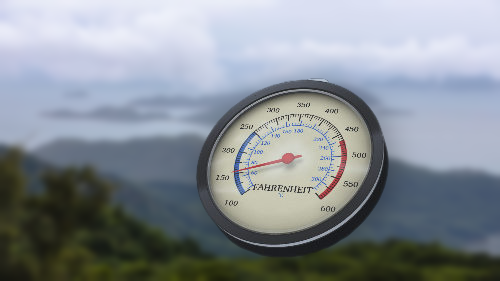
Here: 150°F
